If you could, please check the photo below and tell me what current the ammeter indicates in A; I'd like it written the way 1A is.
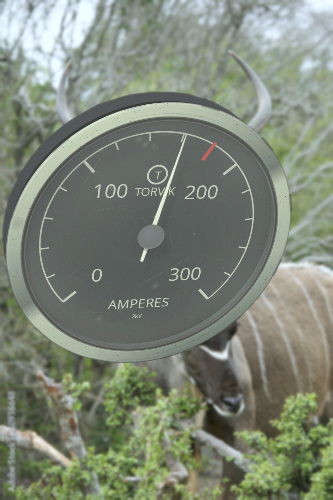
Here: 160A
